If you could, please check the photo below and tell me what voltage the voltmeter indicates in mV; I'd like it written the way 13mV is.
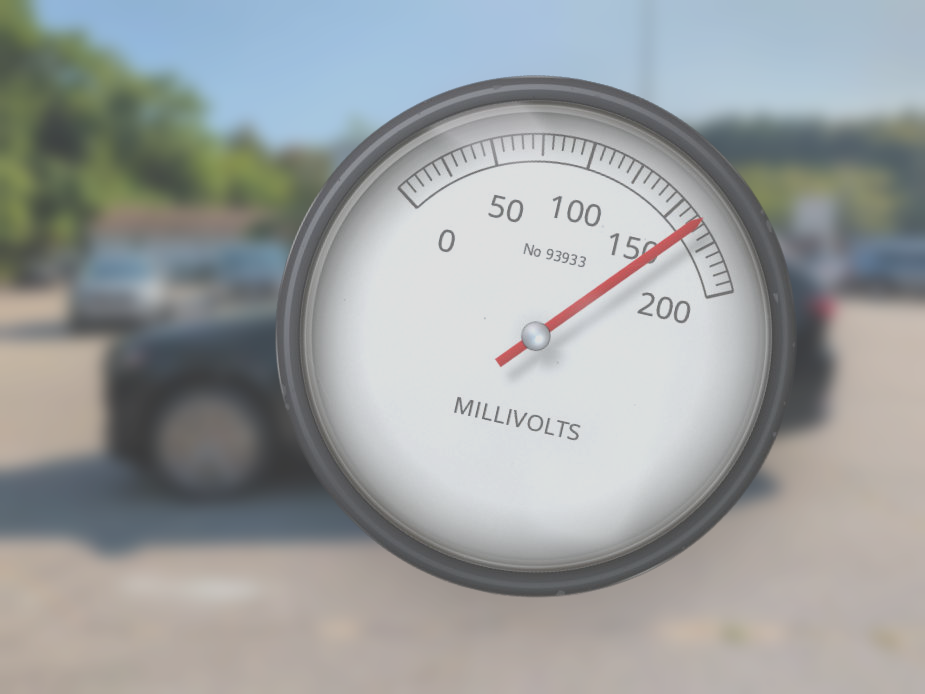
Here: 162.5mV
